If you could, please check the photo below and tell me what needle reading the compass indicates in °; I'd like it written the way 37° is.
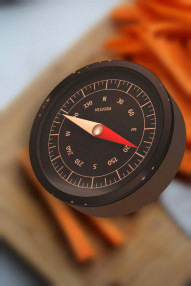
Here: 115°
